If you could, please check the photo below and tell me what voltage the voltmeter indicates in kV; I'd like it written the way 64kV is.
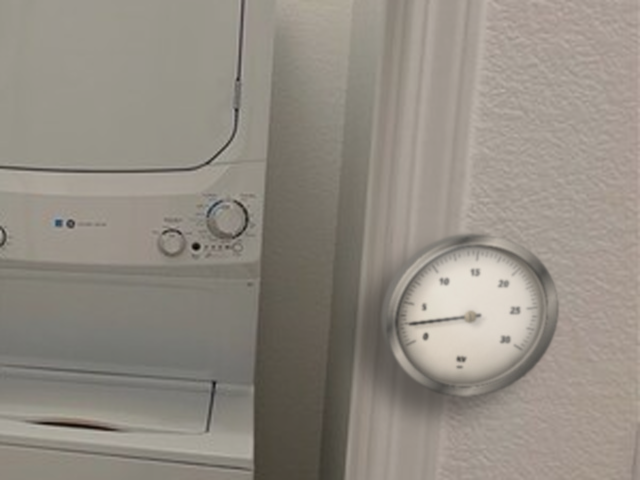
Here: 2.5kV
